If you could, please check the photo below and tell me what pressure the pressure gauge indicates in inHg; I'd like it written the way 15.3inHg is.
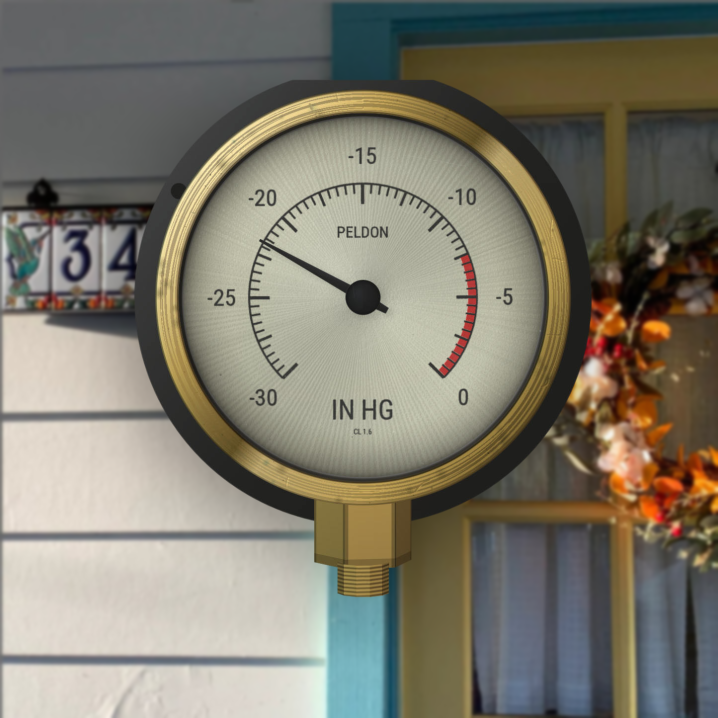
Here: -21.75inHg
